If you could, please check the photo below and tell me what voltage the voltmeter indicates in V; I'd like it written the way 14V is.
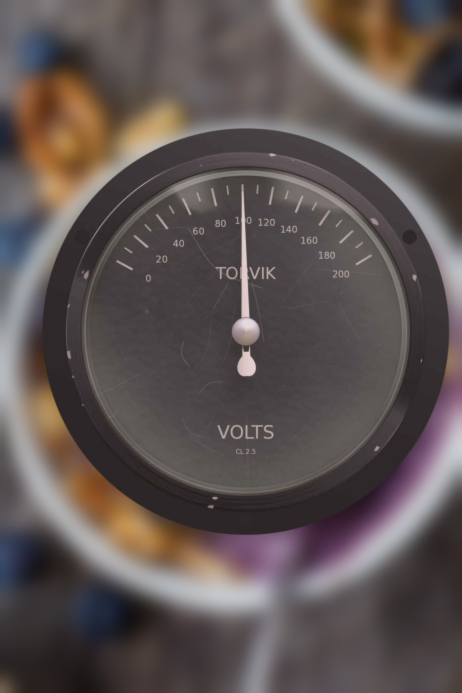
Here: 100V
